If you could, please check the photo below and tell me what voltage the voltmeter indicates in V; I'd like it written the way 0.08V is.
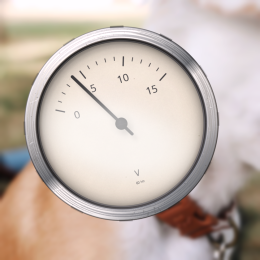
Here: 4V
